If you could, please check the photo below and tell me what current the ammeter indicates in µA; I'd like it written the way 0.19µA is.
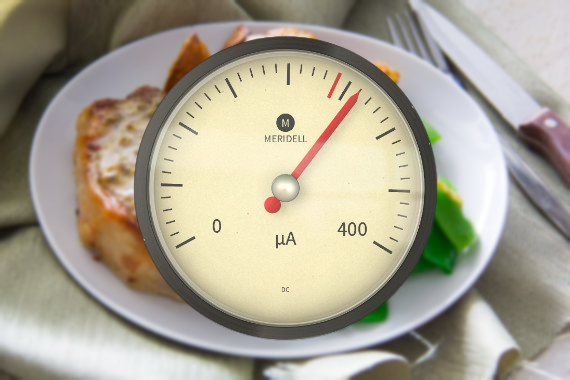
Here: 260µA
